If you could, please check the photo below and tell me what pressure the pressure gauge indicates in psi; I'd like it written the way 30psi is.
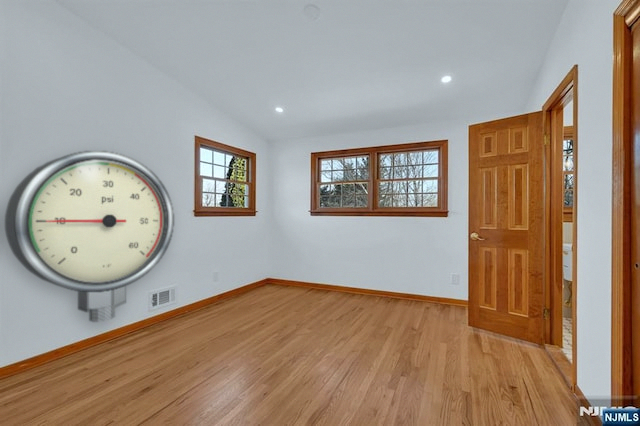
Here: 10psi
